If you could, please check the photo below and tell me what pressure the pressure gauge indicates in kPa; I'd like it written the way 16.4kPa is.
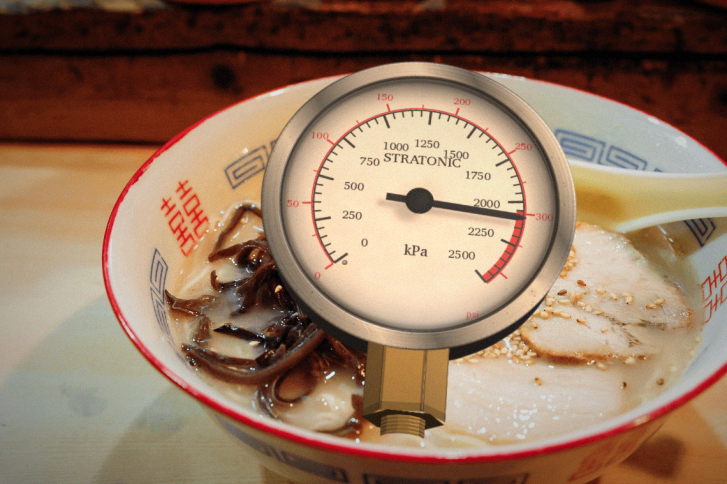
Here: 2100kPa
